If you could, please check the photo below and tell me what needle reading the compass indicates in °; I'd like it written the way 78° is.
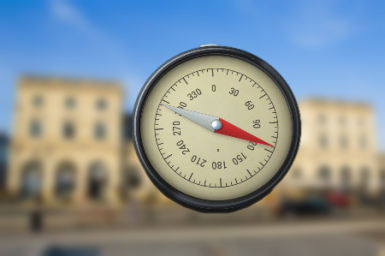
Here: 115°
